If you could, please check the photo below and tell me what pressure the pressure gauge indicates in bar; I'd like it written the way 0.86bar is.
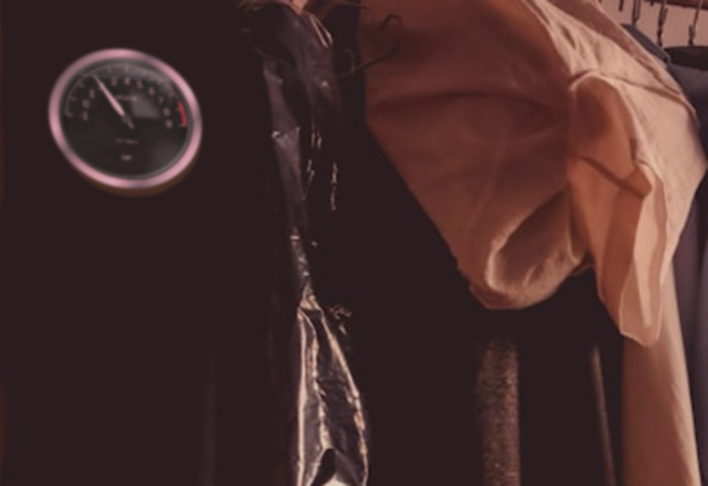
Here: 2bar
